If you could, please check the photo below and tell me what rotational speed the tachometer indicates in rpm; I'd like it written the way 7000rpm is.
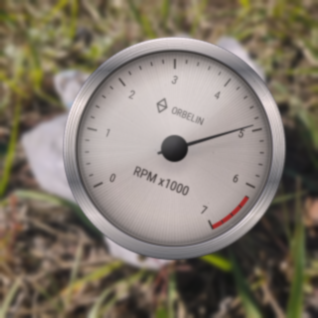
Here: 4900rpm
